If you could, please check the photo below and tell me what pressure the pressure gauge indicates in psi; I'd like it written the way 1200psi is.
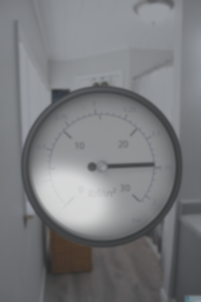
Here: 25psi
